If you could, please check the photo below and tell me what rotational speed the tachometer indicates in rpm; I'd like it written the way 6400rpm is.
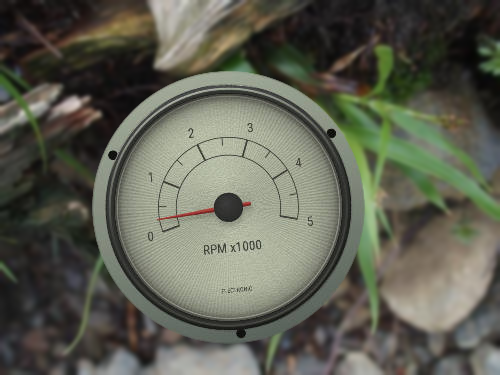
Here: 250rpm
